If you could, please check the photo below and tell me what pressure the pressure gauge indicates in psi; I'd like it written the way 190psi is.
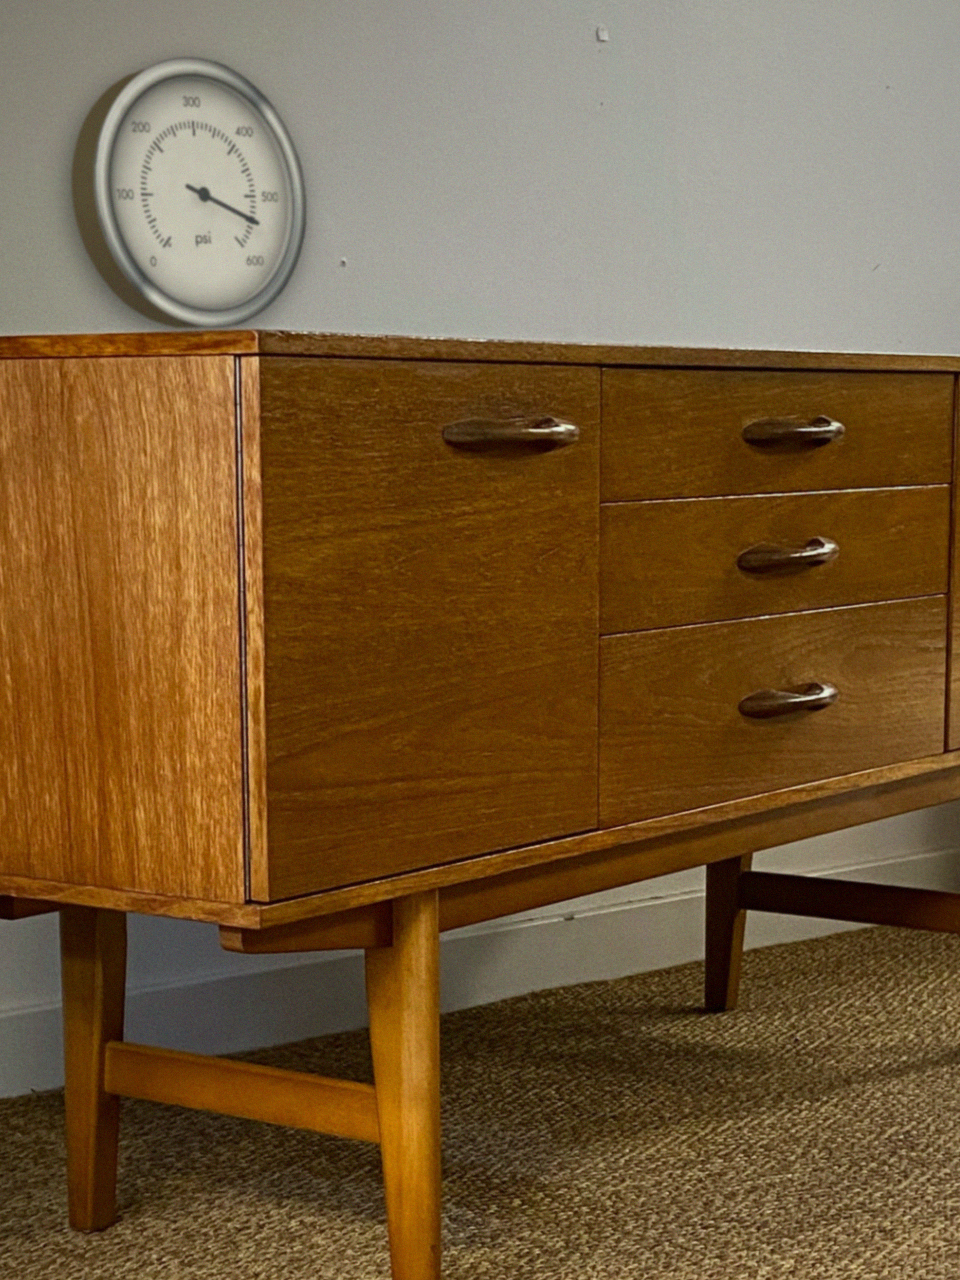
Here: 550psi
